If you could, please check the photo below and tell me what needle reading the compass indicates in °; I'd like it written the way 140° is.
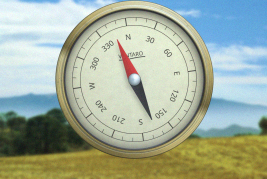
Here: 345°
